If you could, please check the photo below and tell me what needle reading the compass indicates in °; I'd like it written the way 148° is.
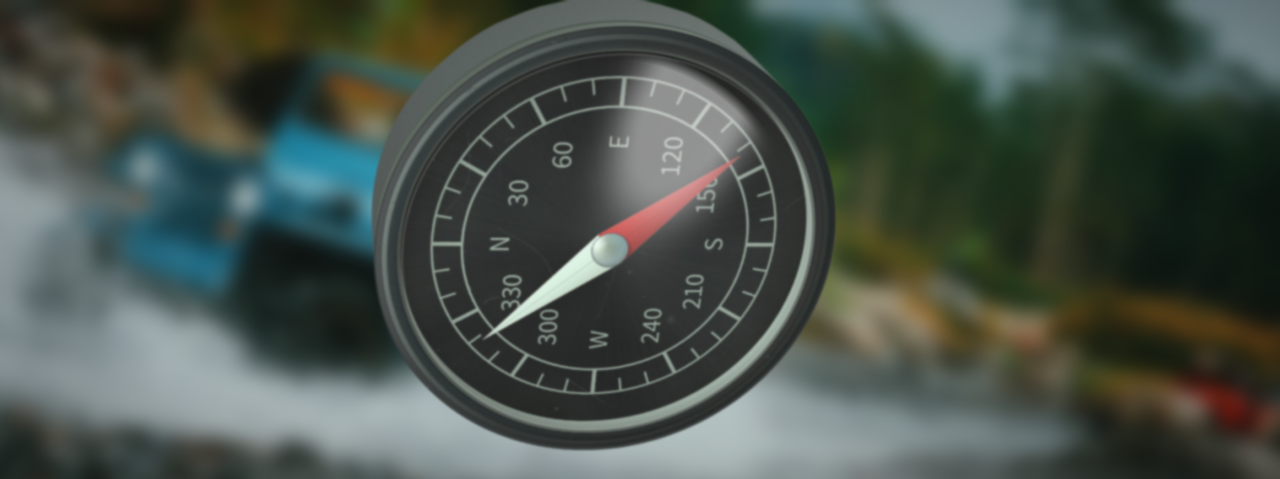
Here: 140°
